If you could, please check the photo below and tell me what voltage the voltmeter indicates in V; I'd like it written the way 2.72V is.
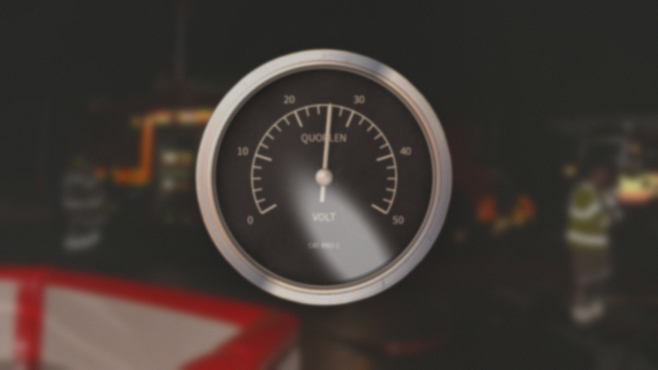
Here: 26V
